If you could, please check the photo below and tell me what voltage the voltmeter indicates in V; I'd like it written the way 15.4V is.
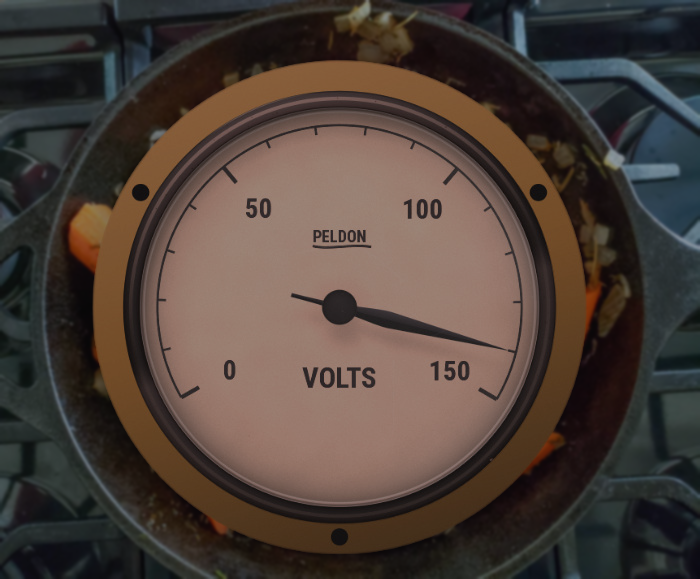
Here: 140V
